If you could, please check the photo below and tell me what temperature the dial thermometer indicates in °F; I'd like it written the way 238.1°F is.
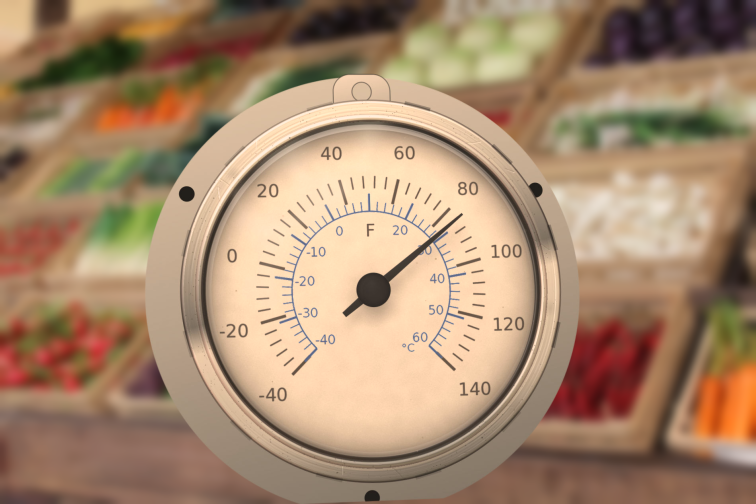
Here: 84°F
